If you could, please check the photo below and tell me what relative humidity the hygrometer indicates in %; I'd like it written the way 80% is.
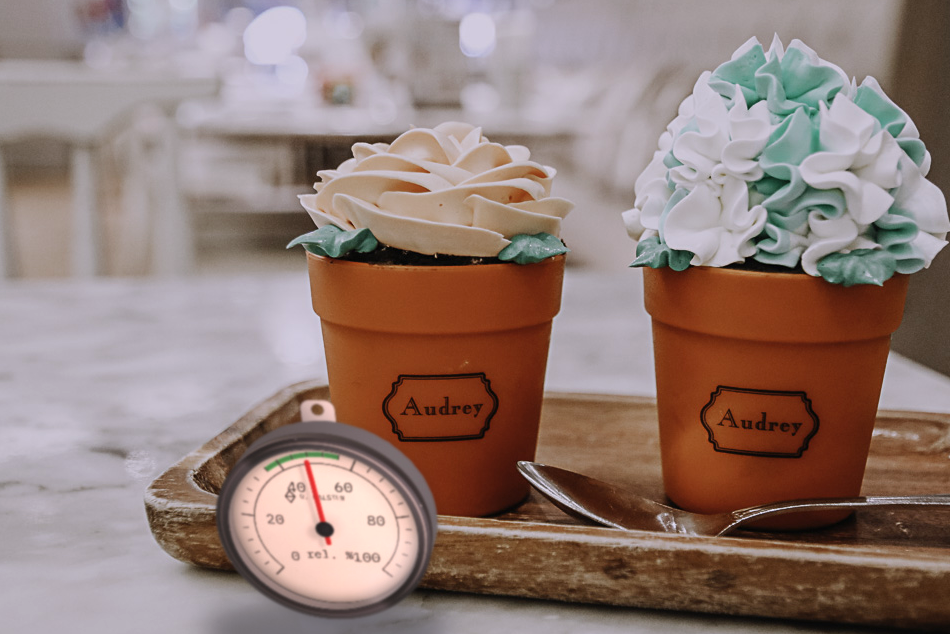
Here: 48%
